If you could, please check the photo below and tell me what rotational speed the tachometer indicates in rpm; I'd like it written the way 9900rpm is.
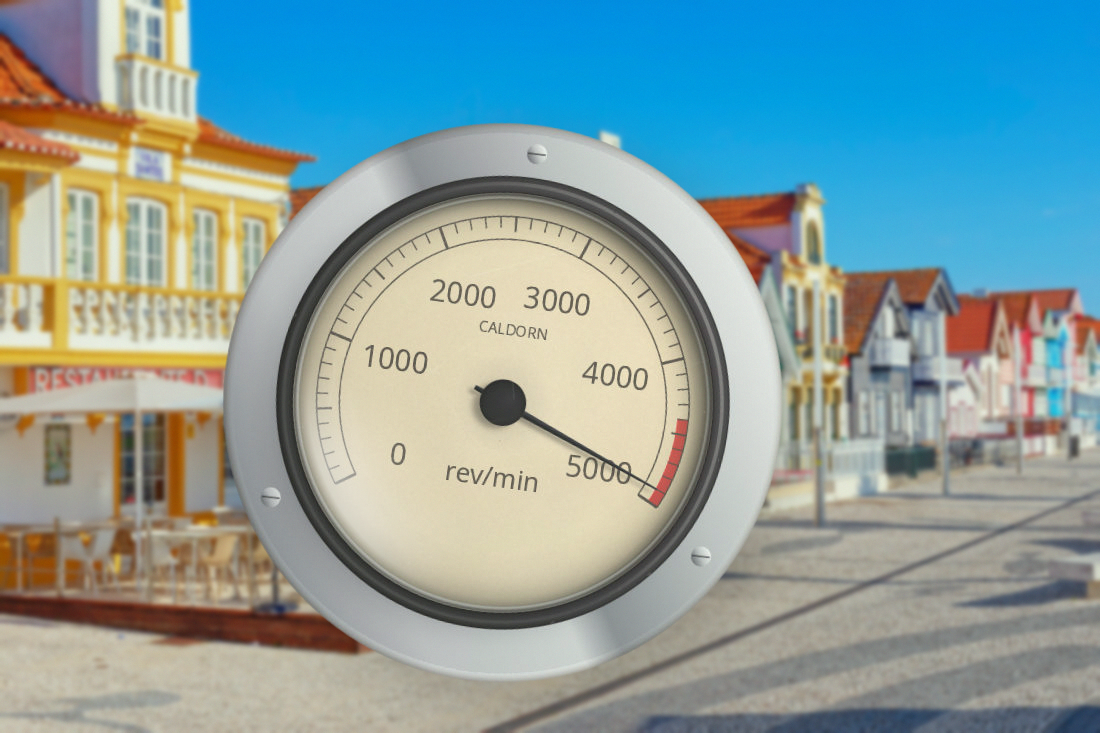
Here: 4900rpm
